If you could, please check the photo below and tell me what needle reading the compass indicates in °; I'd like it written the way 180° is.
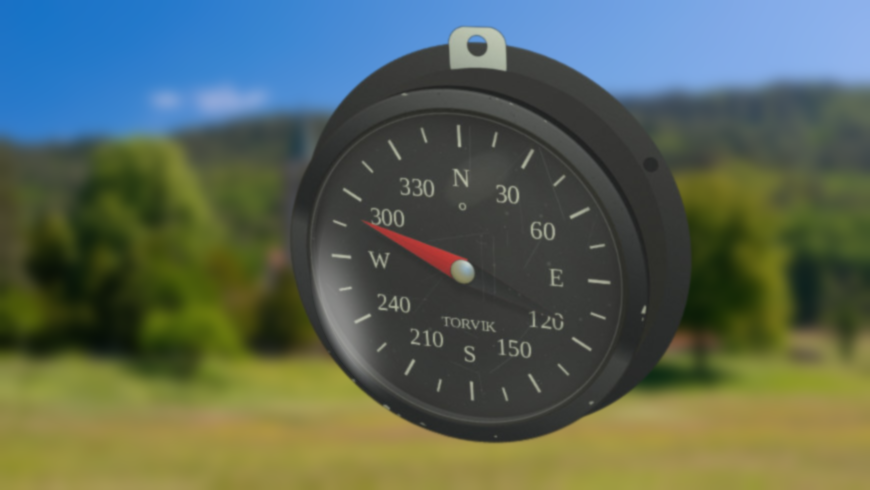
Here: 292.5°
